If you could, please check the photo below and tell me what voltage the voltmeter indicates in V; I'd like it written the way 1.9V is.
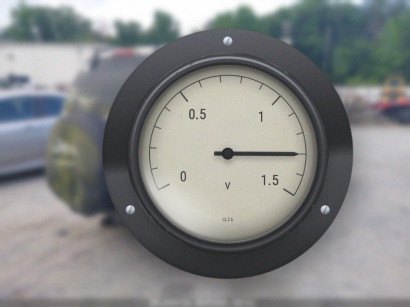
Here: 1.3V
